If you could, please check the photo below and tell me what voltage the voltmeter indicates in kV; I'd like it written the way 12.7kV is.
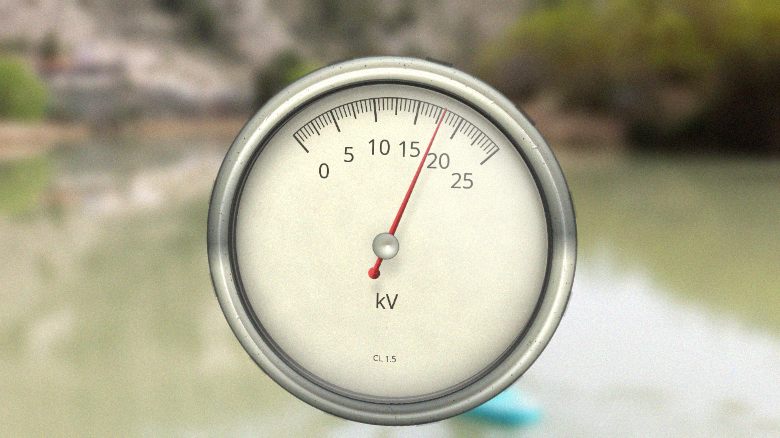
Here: 18kV
